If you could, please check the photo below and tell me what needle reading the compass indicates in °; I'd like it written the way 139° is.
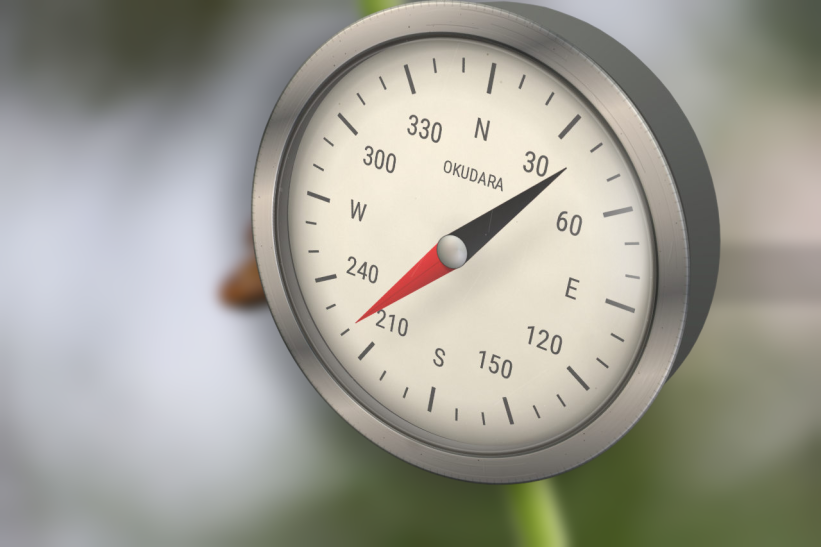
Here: 220°
